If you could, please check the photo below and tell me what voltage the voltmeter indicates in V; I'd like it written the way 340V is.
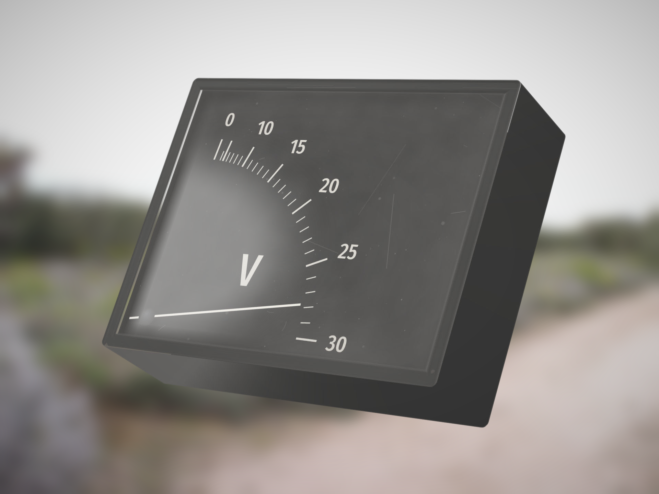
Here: 28V
